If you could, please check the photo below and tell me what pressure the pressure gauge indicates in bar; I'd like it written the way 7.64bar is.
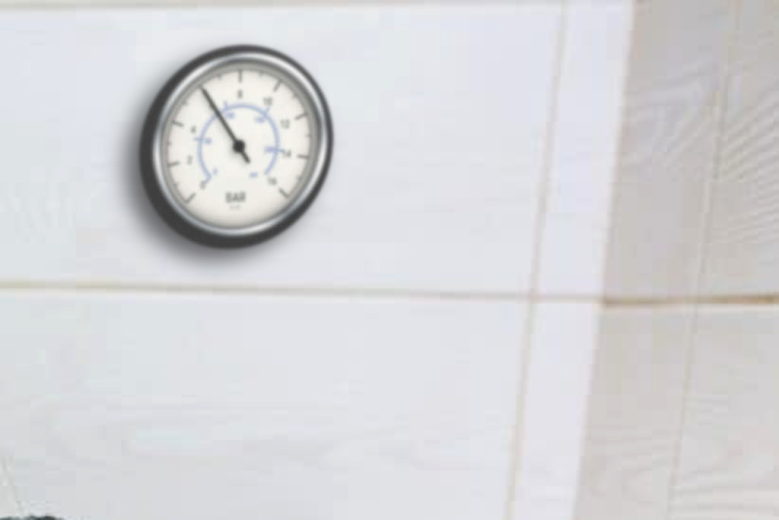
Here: 6bar
